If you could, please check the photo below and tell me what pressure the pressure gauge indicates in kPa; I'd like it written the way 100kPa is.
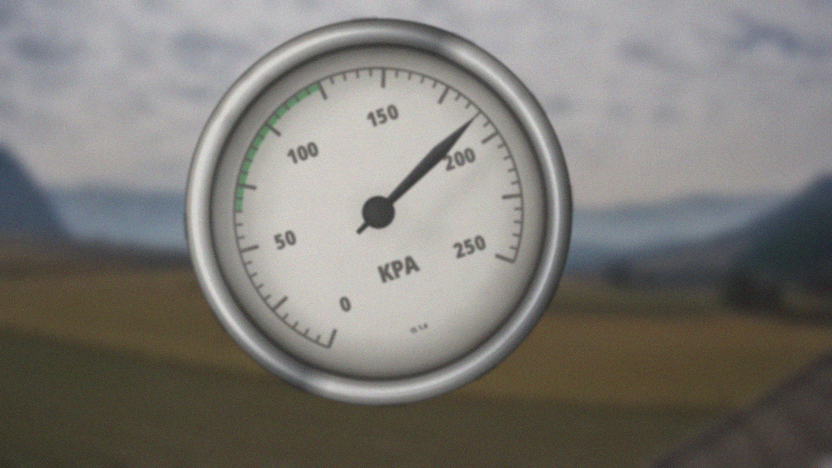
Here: 190kPa
